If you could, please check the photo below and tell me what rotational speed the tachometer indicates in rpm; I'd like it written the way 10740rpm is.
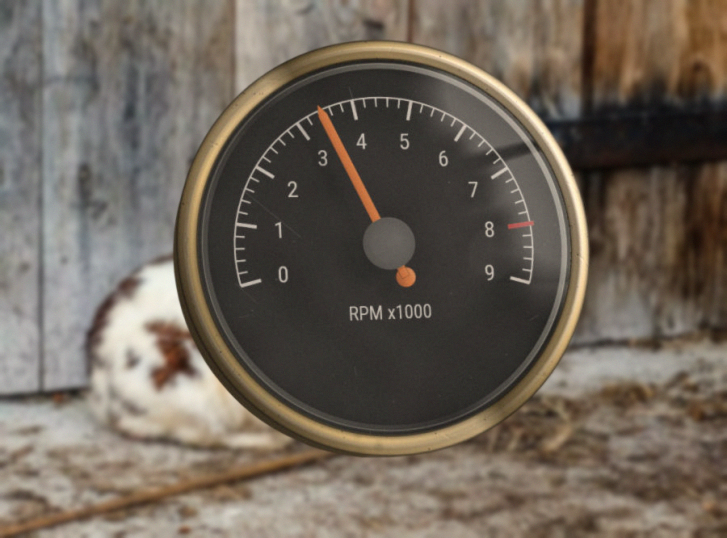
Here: 3400rpm
